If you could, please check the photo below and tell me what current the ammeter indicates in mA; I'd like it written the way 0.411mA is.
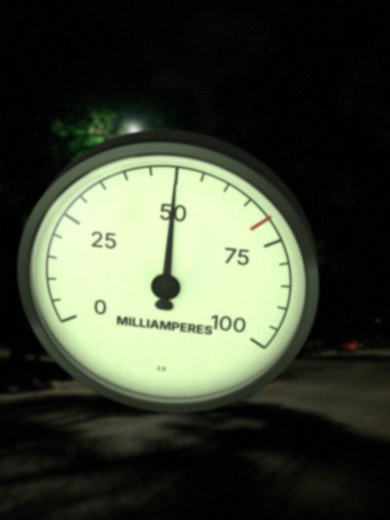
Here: 50mA
